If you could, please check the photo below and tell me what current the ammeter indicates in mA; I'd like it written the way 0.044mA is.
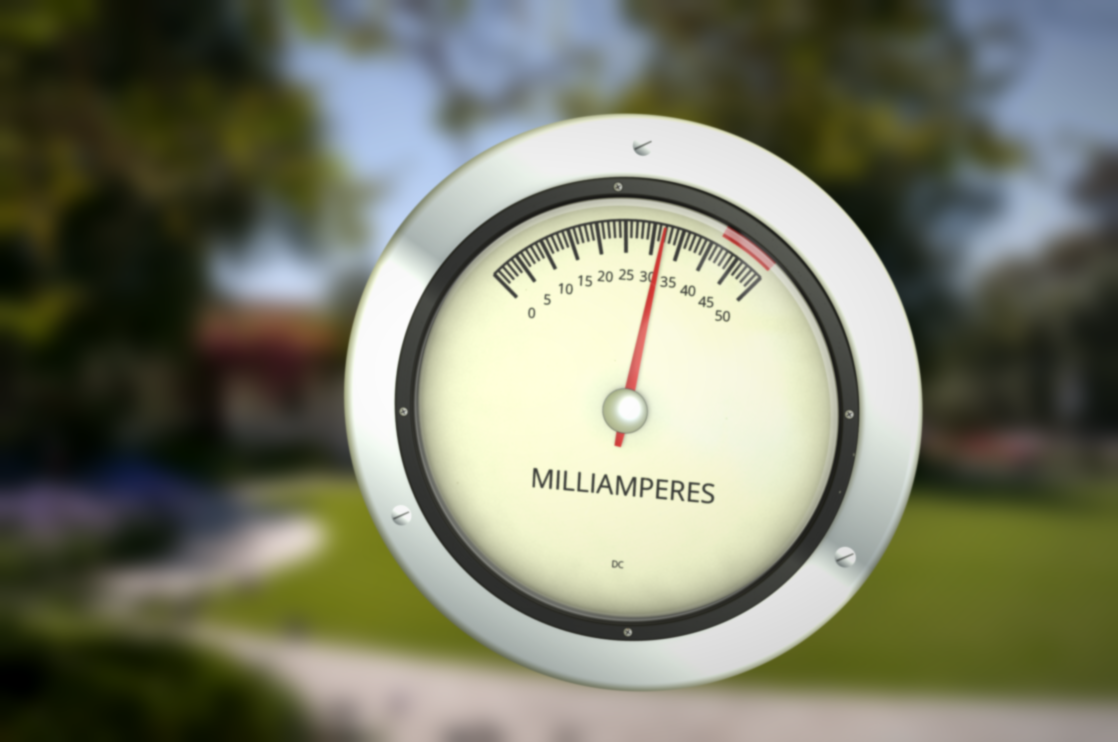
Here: 32mA
